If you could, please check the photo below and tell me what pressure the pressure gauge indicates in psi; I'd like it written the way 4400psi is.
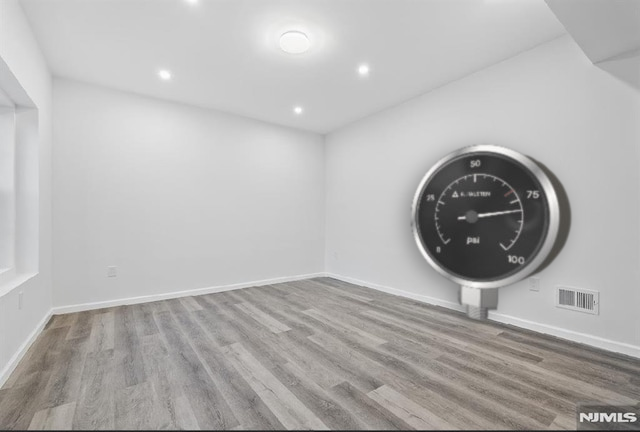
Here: 80psi
